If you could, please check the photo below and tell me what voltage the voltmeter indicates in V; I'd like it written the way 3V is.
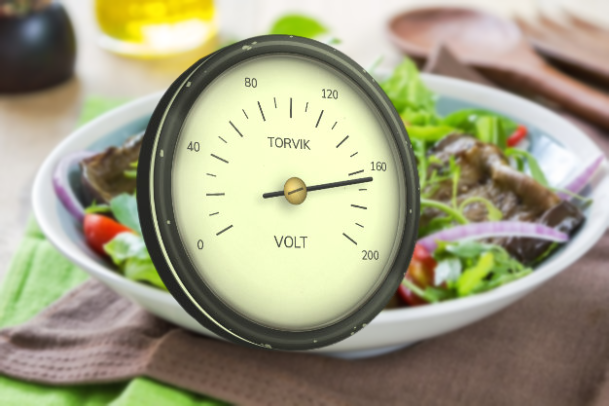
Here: 165V
